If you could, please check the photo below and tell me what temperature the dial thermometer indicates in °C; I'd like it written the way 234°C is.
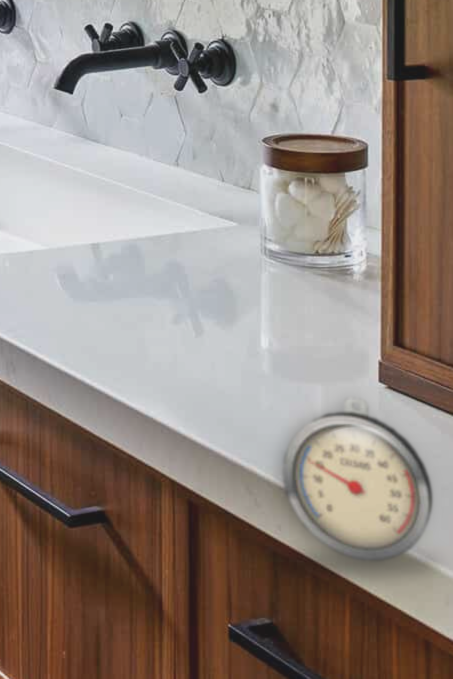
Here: 15°C
